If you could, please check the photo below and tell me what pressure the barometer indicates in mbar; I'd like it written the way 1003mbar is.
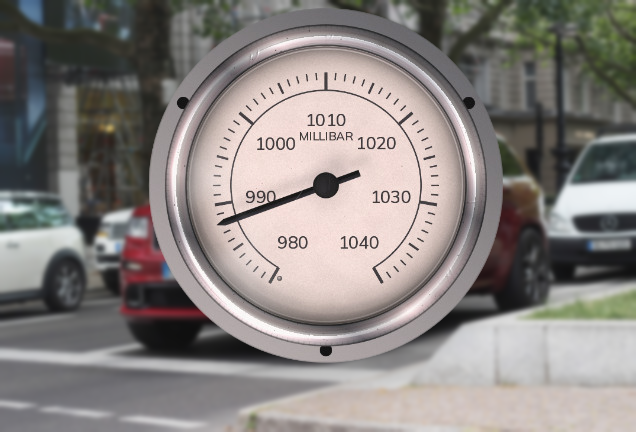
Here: 988mbar
